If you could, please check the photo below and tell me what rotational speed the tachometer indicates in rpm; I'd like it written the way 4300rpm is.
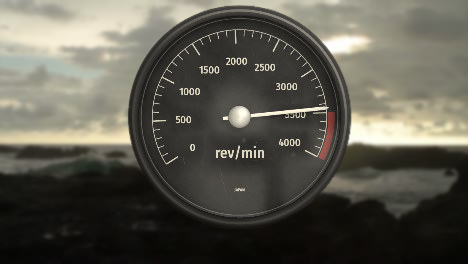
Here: 3450rpm
